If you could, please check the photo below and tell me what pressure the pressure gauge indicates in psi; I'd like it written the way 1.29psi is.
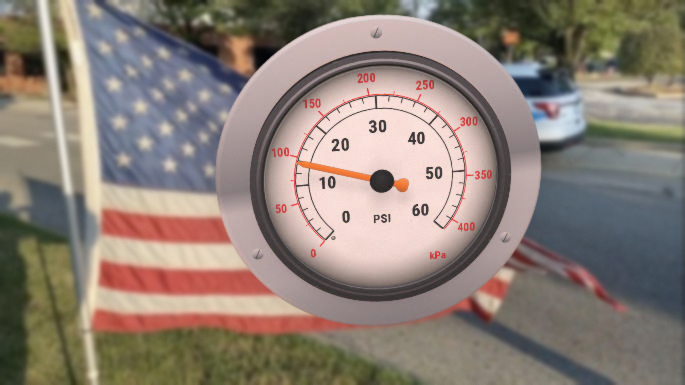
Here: 14psi
